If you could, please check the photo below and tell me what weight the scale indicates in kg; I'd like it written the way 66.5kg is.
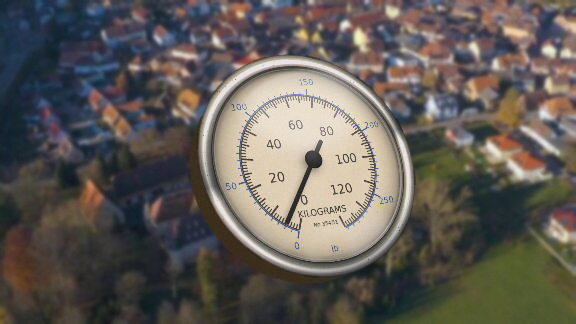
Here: 5kg
